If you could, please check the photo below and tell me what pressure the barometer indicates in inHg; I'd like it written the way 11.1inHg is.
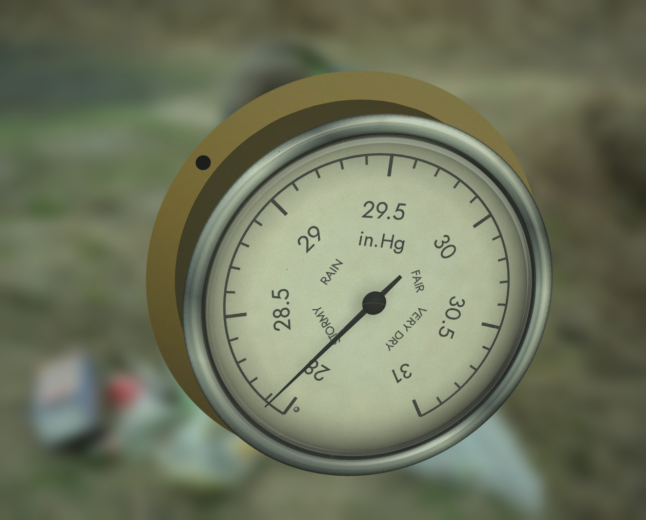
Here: 28.1inHg
